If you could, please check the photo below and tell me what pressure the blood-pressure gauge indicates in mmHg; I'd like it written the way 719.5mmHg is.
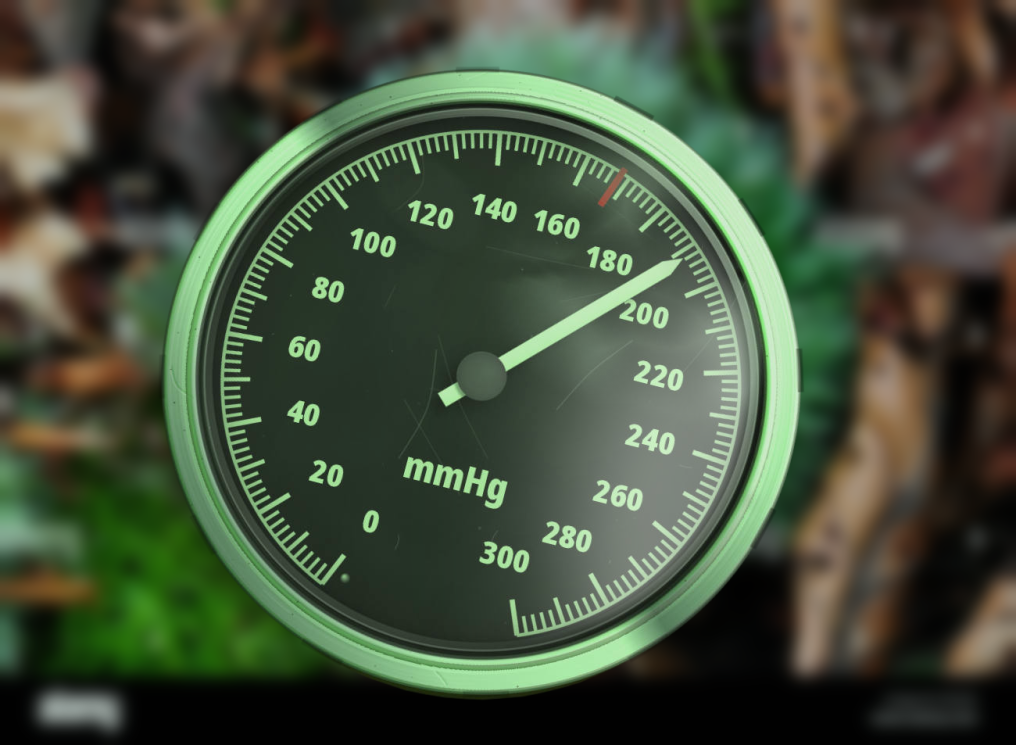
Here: 192mmHg
